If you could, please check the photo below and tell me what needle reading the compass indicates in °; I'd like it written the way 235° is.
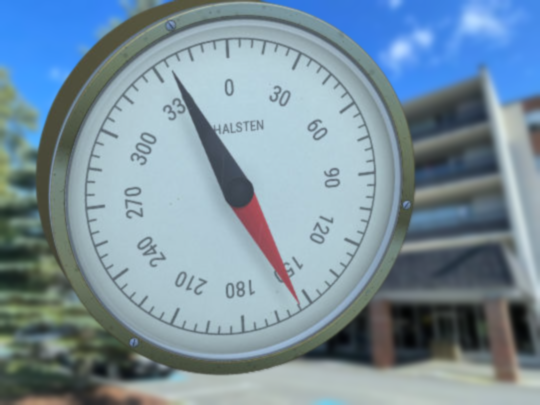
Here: 155°
